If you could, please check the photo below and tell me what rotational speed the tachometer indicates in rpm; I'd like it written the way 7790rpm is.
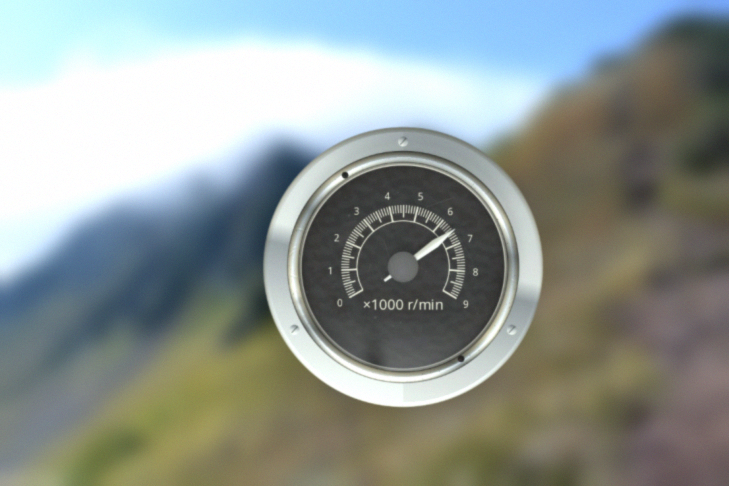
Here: 6500rpm
